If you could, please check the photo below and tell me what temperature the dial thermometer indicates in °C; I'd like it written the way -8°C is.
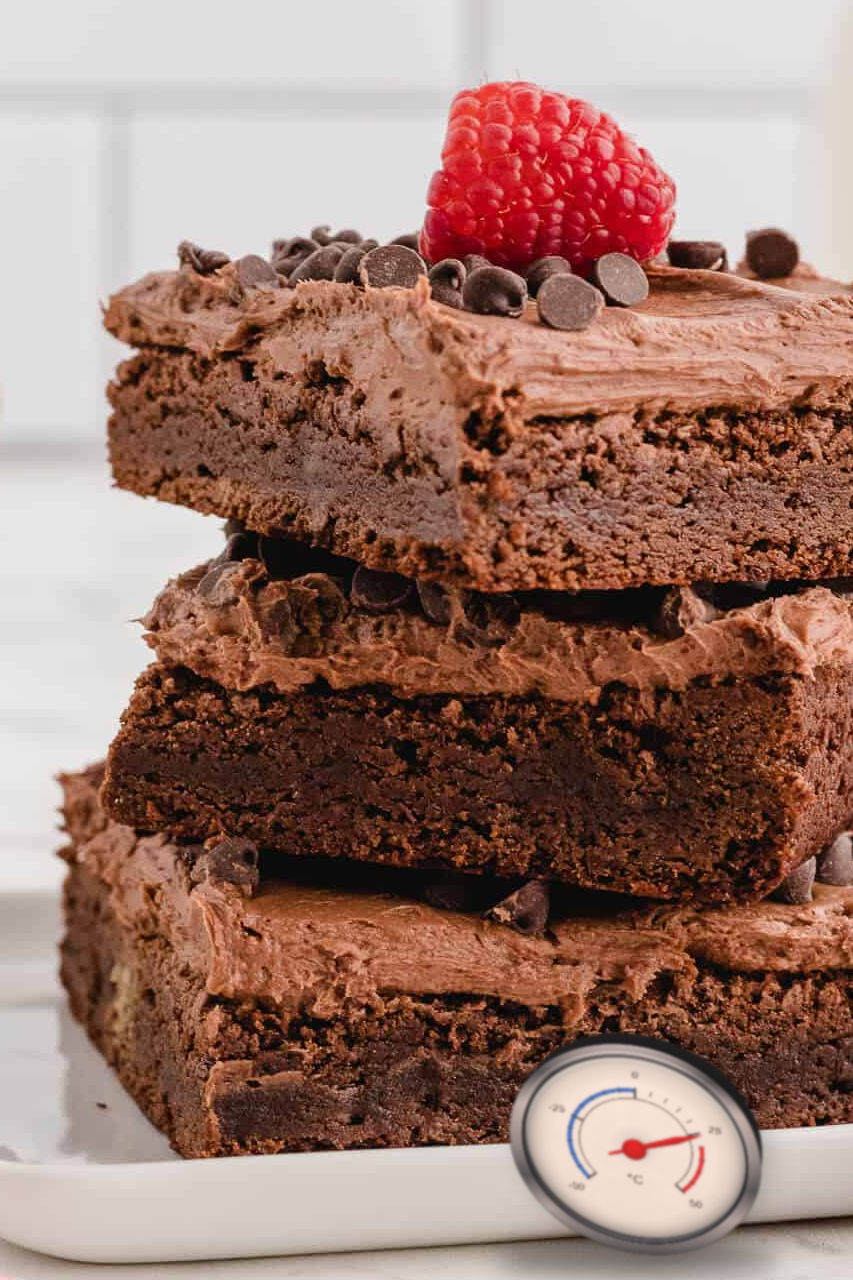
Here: 25°C
